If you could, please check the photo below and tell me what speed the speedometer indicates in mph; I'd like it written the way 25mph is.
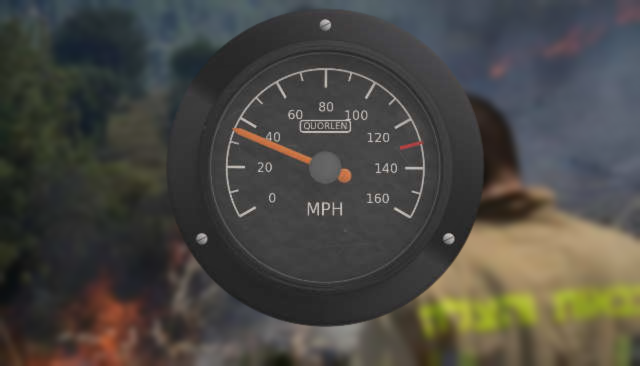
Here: 35mph
